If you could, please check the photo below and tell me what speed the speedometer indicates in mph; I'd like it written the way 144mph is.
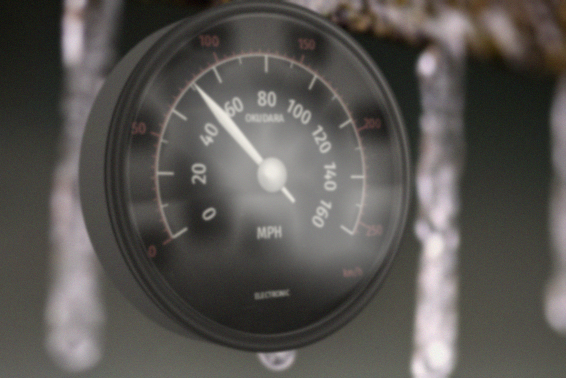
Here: 50mph
